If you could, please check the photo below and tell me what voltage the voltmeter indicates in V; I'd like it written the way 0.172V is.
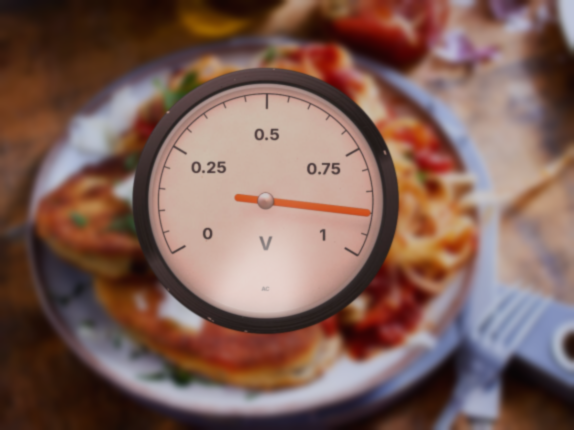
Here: 0.9V
